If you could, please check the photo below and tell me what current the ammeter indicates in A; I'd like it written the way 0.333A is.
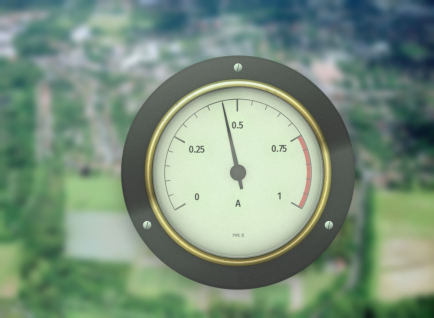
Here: 0.45A
